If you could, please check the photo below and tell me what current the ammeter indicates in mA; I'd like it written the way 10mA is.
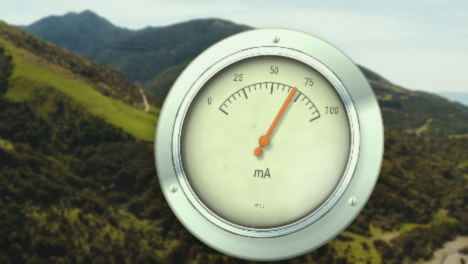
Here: 70mA
